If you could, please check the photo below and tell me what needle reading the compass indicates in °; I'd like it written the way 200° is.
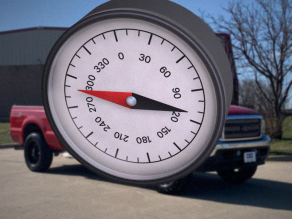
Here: 290°
